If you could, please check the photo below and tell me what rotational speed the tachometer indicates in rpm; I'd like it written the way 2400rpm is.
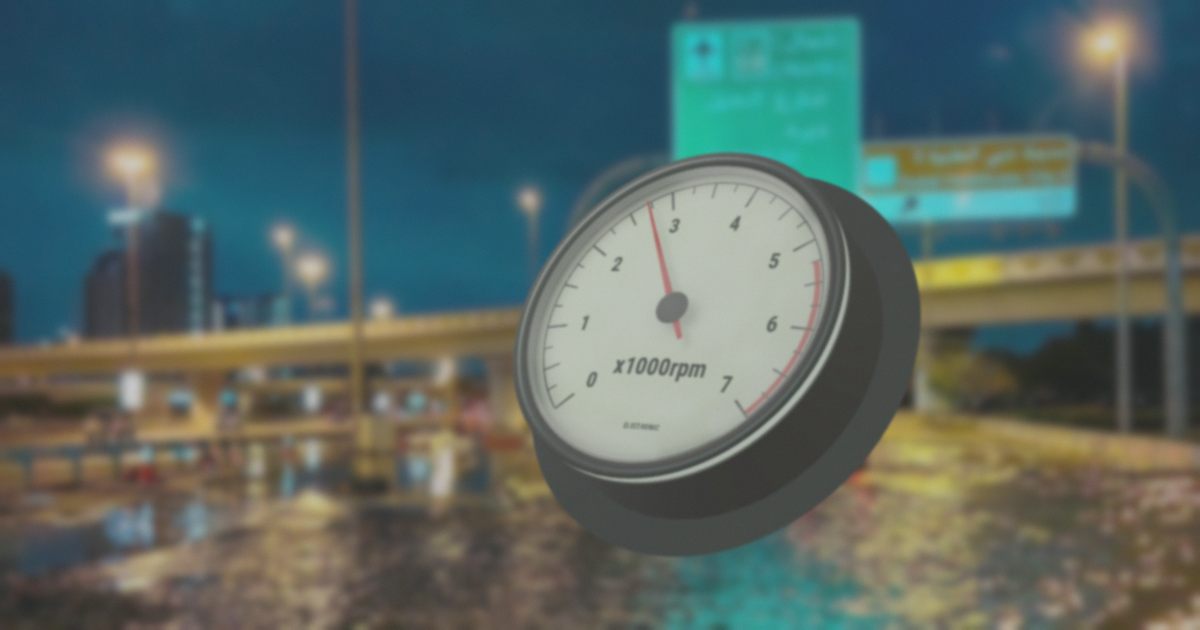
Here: 2750rpm
